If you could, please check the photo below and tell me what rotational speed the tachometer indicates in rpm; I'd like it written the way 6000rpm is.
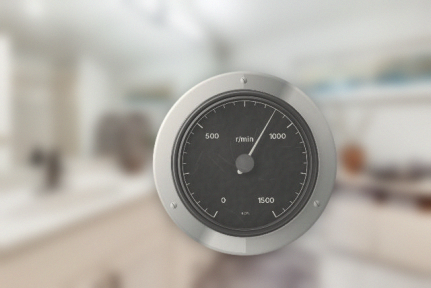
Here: 900rpm
